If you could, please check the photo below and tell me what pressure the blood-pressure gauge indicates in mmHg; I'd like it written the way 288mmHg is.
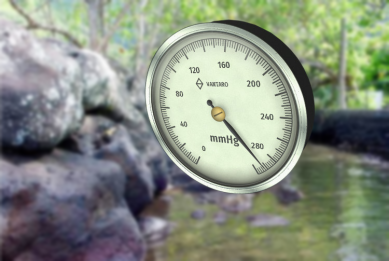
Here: 290mmHg
